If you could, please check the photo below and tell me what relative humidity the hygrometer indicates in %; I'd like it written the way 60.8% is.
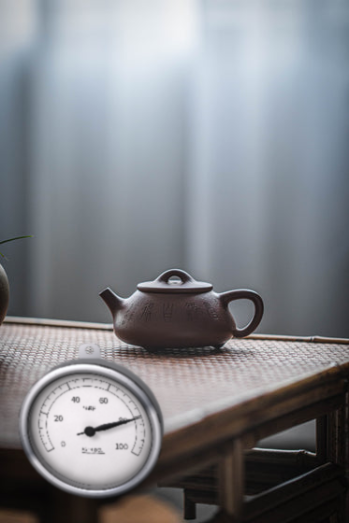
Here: 80%
